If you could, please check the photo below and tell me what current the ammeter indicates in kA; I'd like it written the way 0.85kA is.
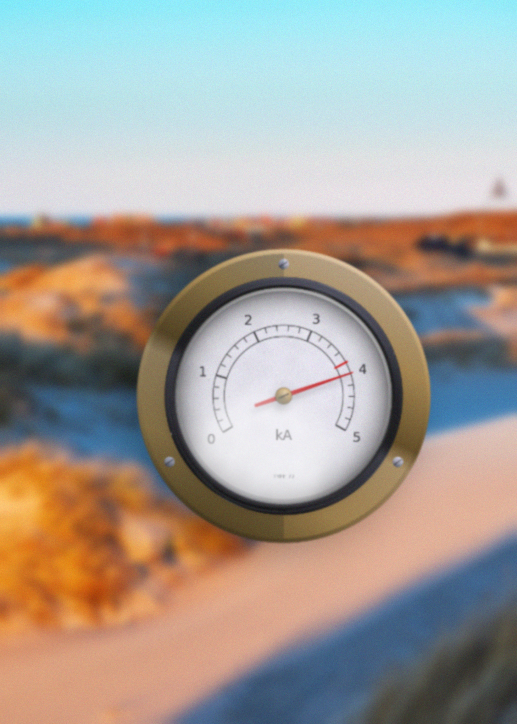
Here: 4kA
